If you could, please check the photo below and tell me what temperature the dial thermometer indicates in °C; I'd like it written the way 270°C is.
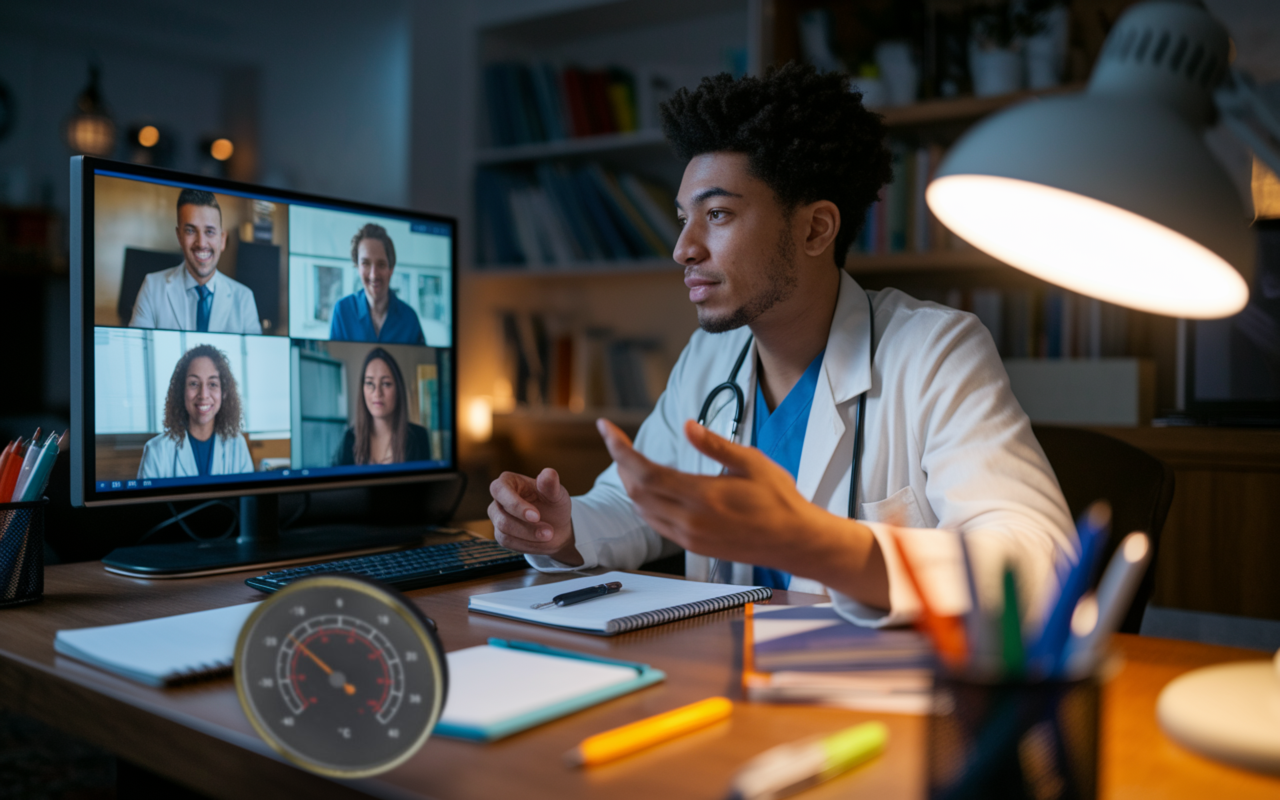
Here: -15°C
